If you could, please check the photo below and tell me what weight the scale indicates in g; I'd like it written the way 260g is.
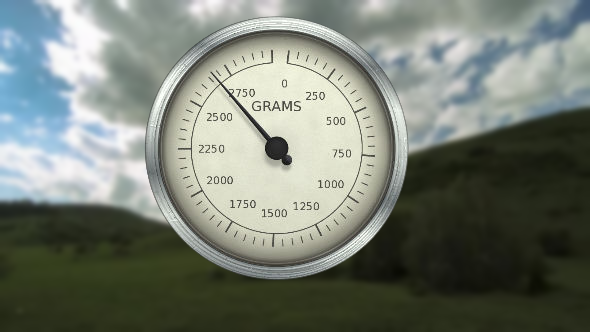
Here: 2675g
